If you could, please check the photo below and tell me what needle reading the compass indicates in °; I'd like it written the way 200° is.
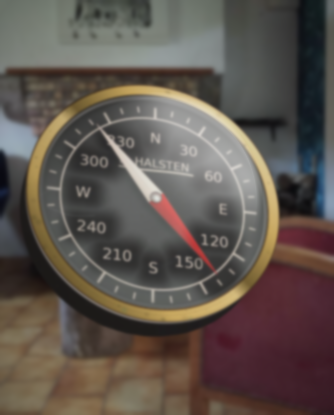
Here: 140°
